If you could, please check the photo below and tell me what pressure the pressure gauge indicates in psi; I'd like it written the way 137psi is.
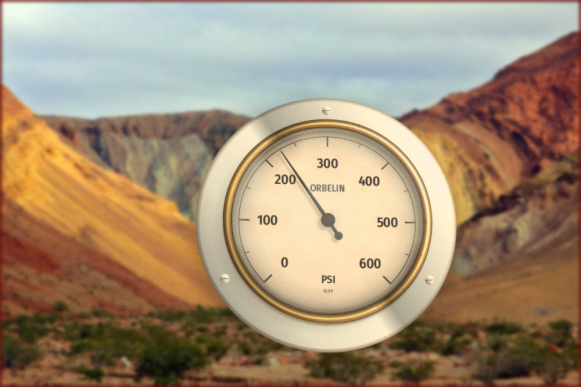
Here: 225psi
